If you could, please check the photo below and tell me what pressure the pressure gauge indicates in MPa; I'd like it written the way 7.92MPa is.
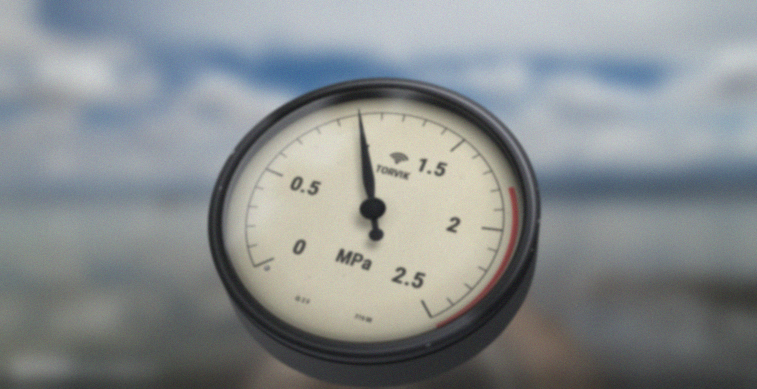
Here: 1MPa
